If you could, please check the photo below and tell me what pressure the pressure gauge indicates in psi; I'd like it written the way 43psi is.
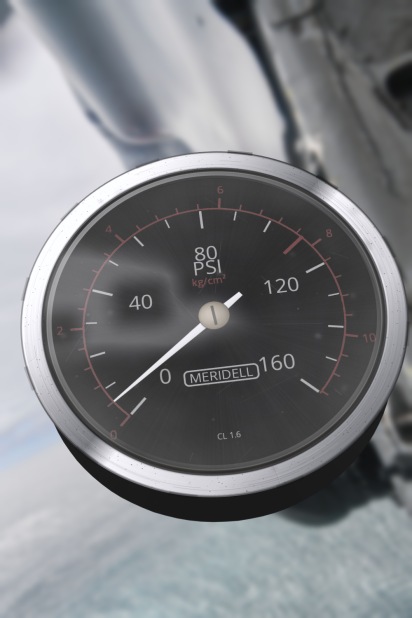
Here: 5psi
